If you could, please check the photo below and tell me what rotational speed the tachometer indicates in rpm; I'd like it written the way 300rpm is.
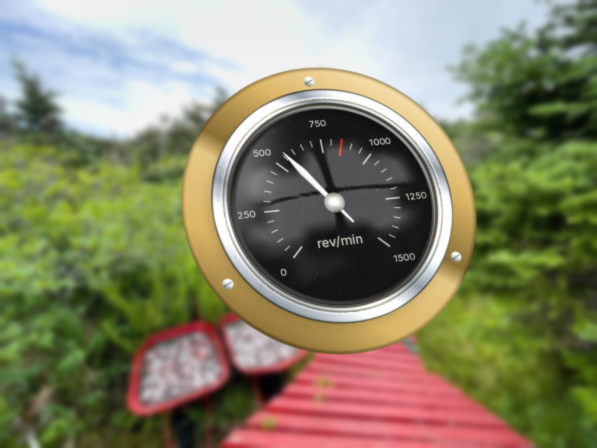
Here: 550rpm
